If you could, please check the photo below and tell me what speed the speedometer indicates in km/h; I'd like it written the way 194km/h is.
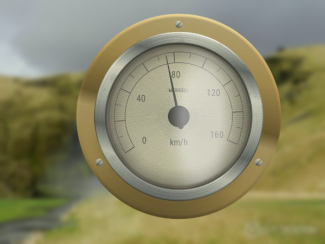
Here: 75km/h
